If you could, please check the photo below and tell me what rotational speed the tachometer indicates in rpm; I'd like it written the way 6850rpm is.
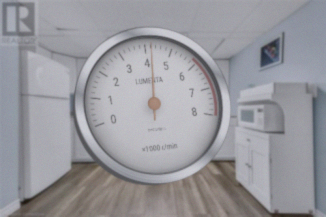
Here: 4200rpm
